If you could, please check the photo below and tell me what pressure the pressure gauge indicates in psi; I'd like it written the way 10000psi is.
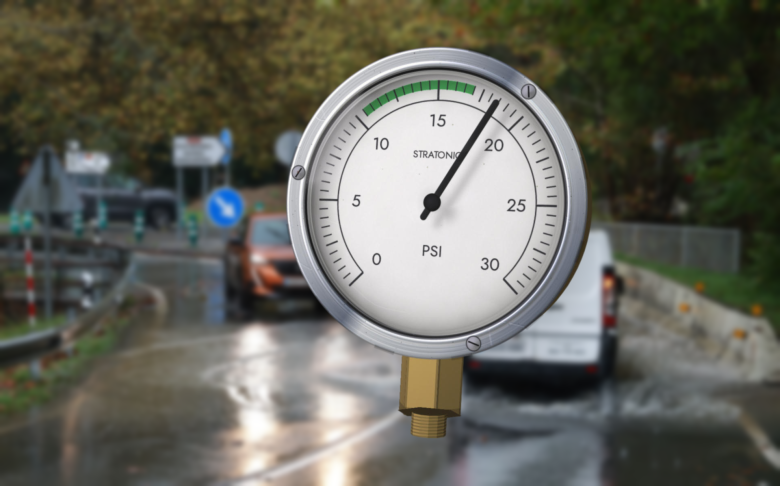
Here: 18.5psi
